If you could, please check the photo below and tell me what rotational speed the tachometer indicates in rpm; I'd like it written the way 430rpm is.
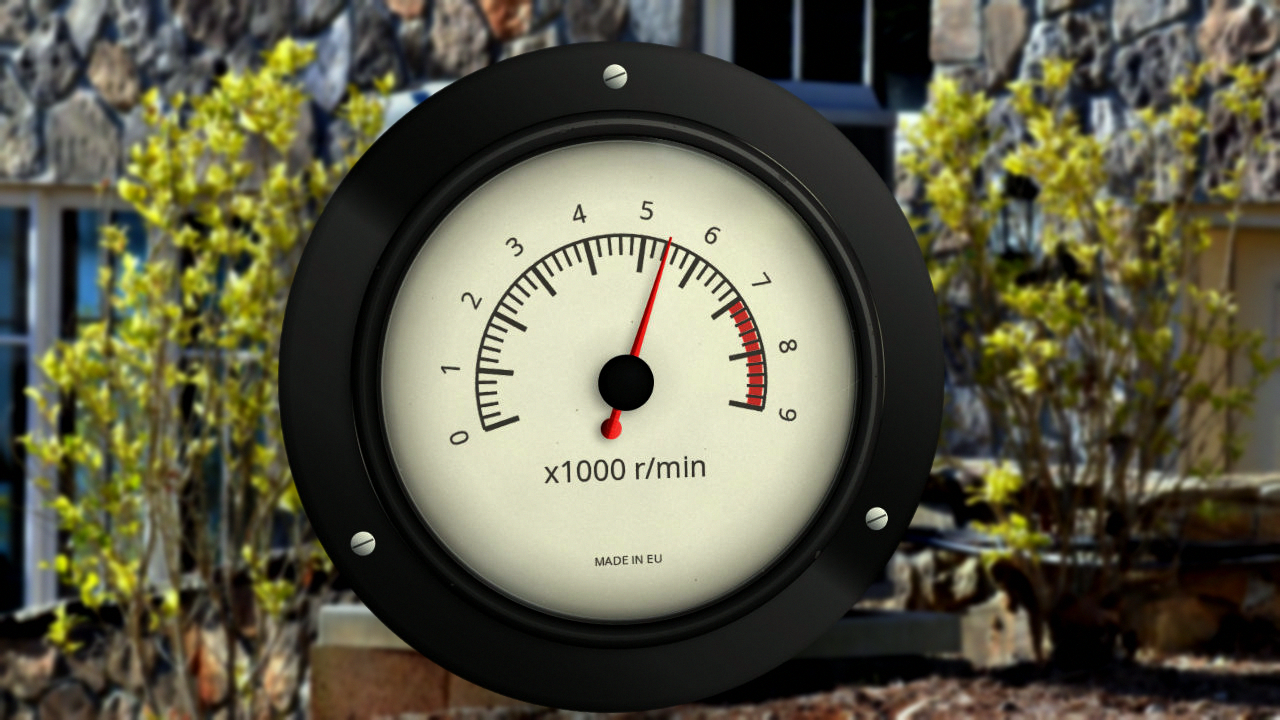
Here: 5400rpm
